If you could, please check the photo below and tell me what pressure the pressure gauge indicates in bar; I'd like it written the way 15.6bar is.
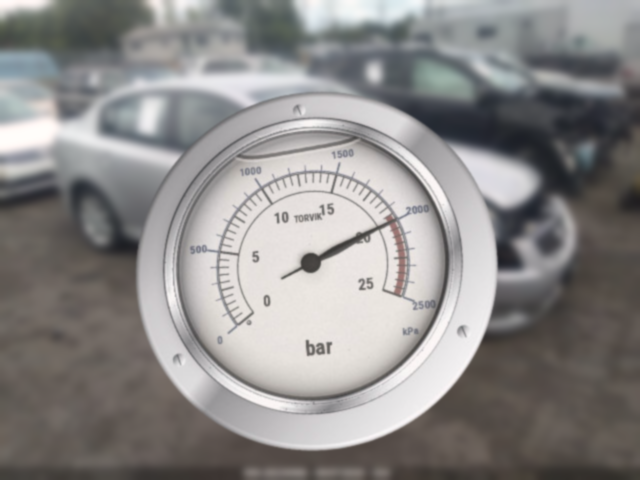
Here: 20bar
